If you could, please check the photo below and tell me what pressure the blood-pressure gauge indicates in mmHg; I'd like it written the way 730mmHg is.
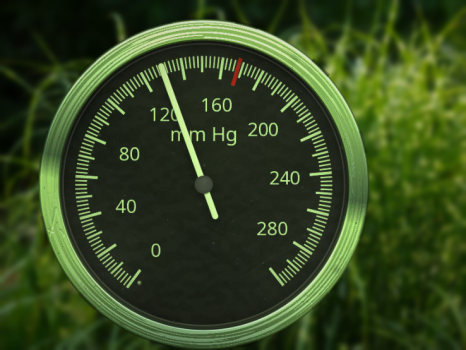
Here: 130mmHg
